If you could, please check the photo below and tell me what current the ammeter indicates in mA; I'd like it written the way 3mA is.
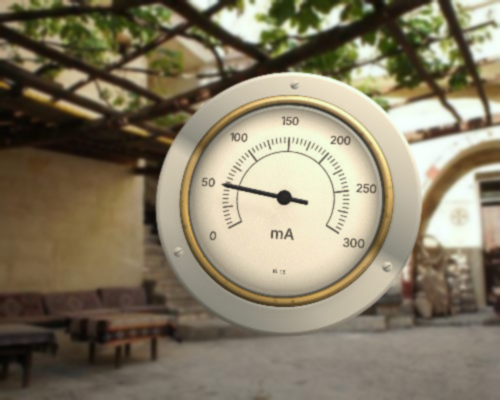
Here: 50mA
